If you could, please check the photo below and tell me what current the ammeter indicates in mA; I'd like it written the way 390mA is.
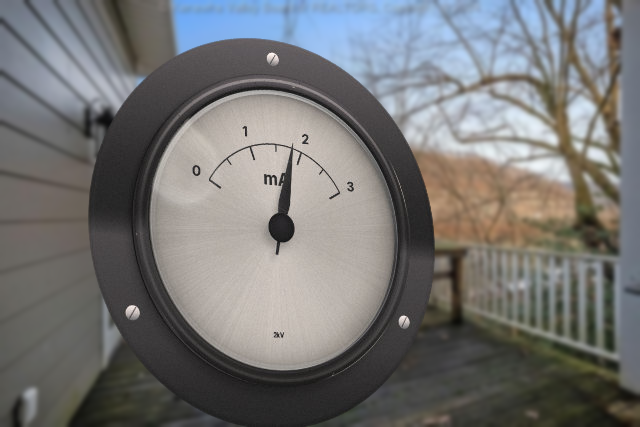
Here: 1.75mA
